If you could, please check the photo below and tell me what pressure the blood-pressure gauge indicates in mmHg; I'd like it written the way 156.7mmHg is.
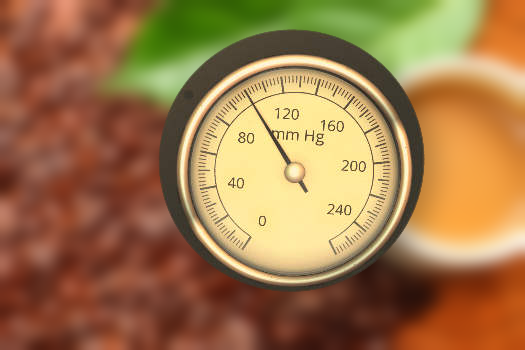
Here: 100mmHg
